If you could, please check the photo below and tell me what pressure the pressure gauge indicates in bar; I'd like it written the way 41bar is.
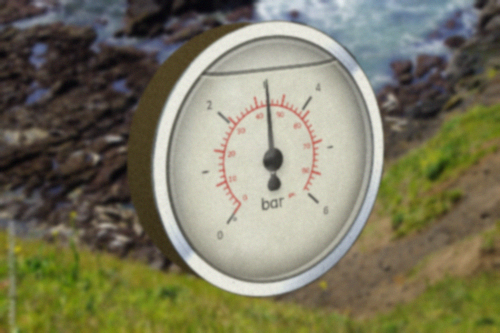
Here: 3bar
